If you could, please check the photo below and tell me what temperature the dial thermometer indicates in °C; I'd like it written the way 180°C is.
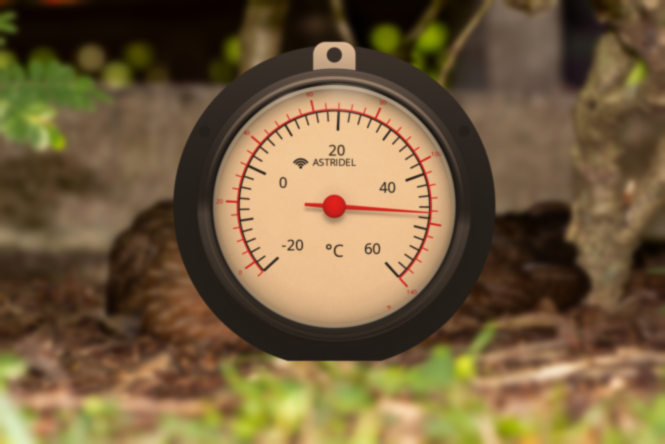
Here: 47°C
